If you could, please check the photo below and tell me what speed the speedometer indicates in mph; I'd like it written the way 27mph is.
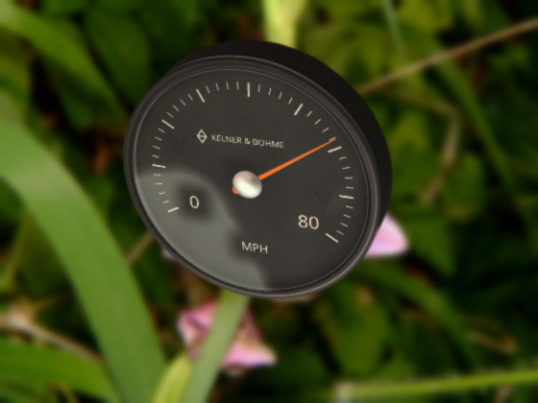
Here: 58mph
